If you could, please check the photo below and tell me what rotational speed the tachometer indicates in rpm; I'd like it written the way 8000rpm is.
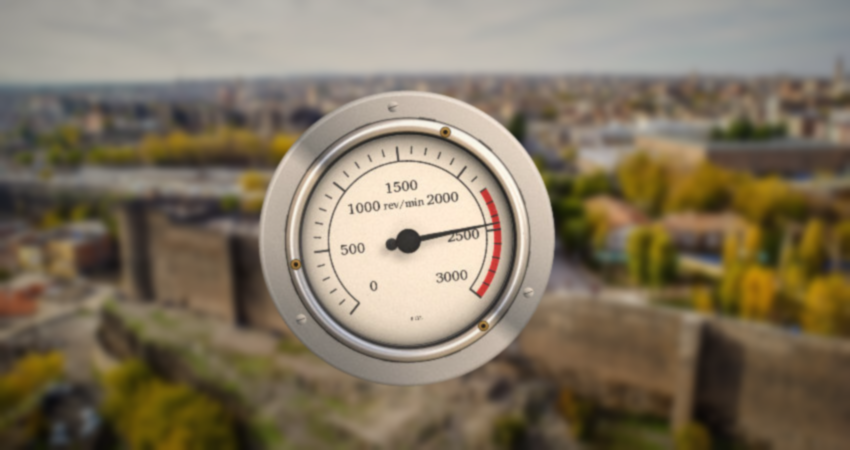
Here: 2450rpm
